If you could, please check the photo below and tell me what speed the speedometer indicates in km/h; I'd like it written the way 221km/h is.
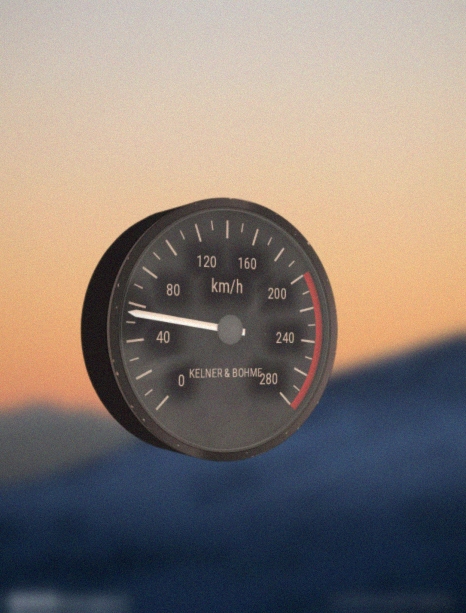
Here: 55km/h
